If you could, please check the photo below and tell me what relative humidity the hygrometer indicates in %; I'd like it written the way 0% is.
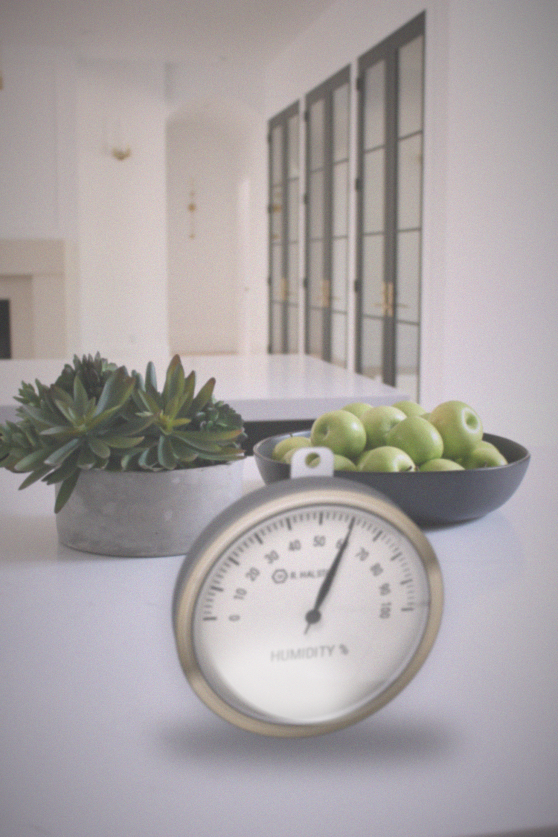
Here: 60%
